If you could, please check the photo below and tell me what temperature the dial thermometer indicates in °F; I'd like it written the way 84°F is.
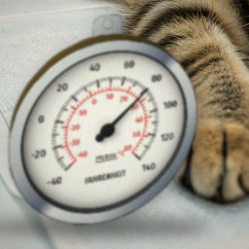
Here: 80°F
